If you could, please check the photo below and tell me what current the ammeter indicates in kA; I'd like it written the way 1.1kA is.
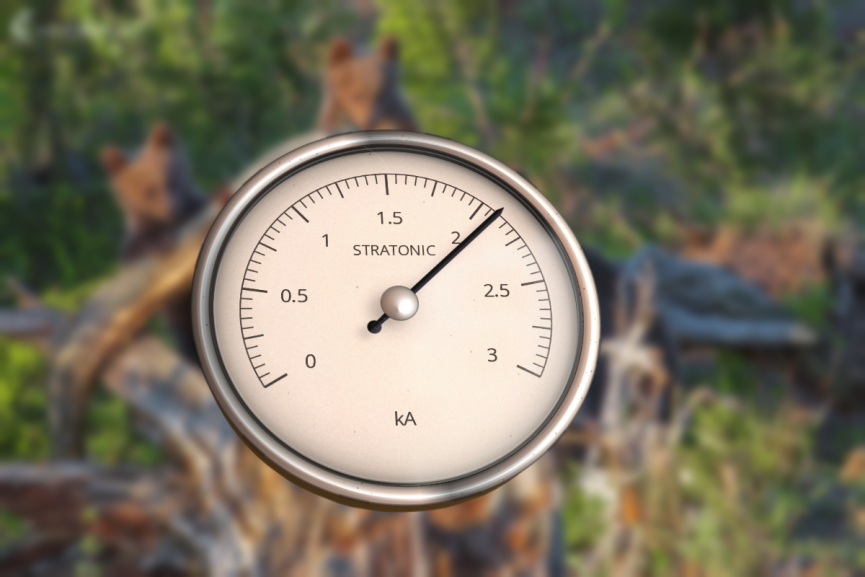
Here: 2.1kA
